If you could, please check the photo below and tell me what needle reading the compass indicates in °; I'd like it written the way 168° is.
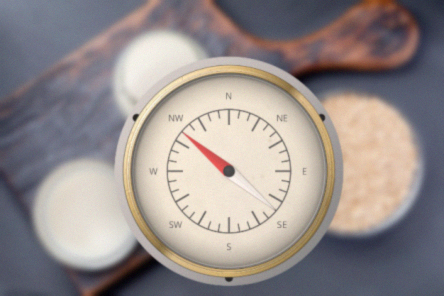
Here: 310°
